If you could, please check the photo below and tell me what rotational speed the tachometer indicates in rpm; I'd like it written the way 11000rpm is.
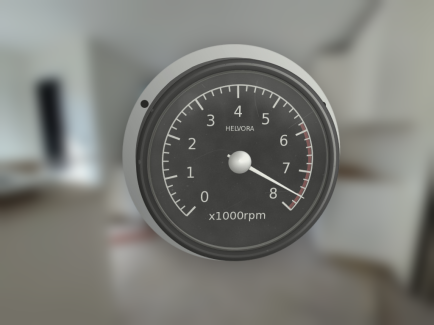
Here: 7600rpm
